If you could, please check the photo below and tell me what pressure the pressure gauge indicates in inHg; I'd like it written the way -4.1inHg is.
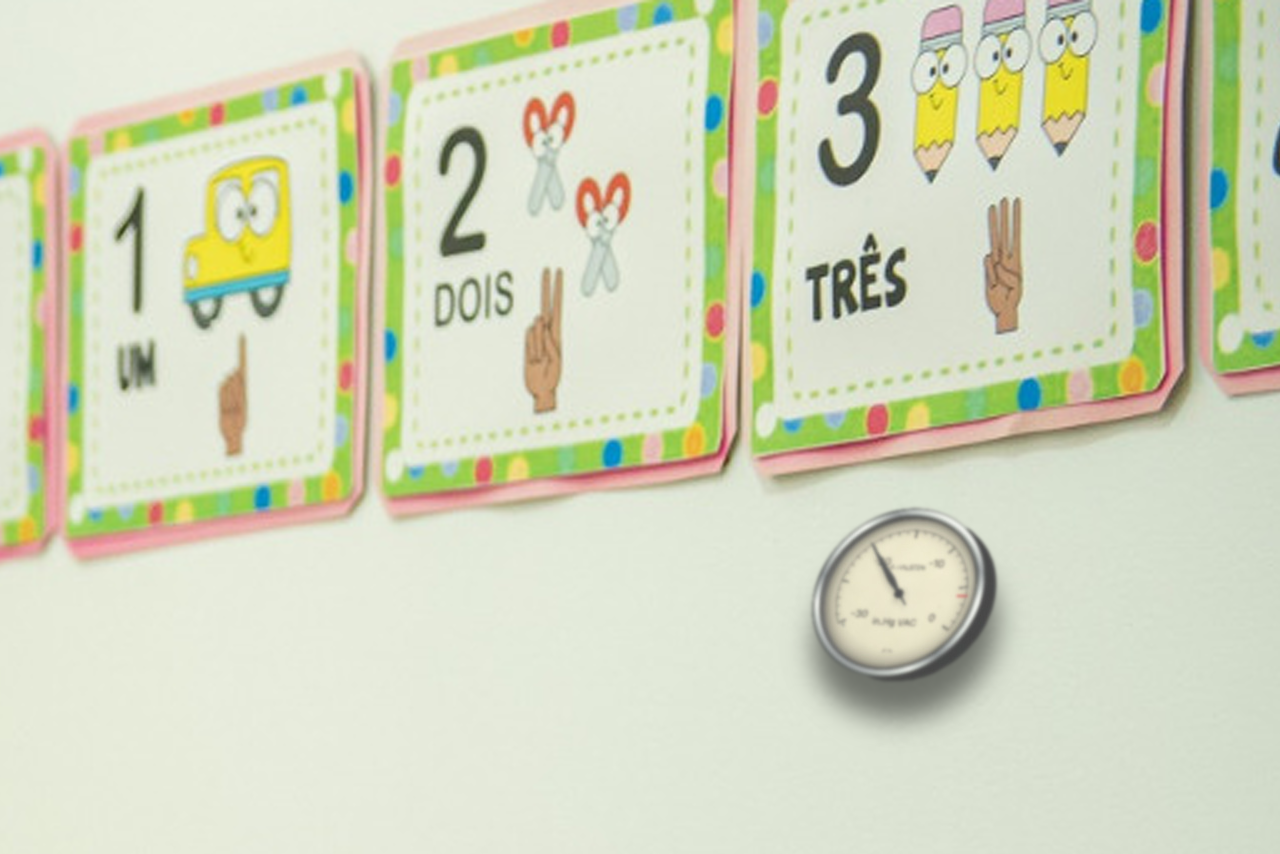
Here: -20inHg
